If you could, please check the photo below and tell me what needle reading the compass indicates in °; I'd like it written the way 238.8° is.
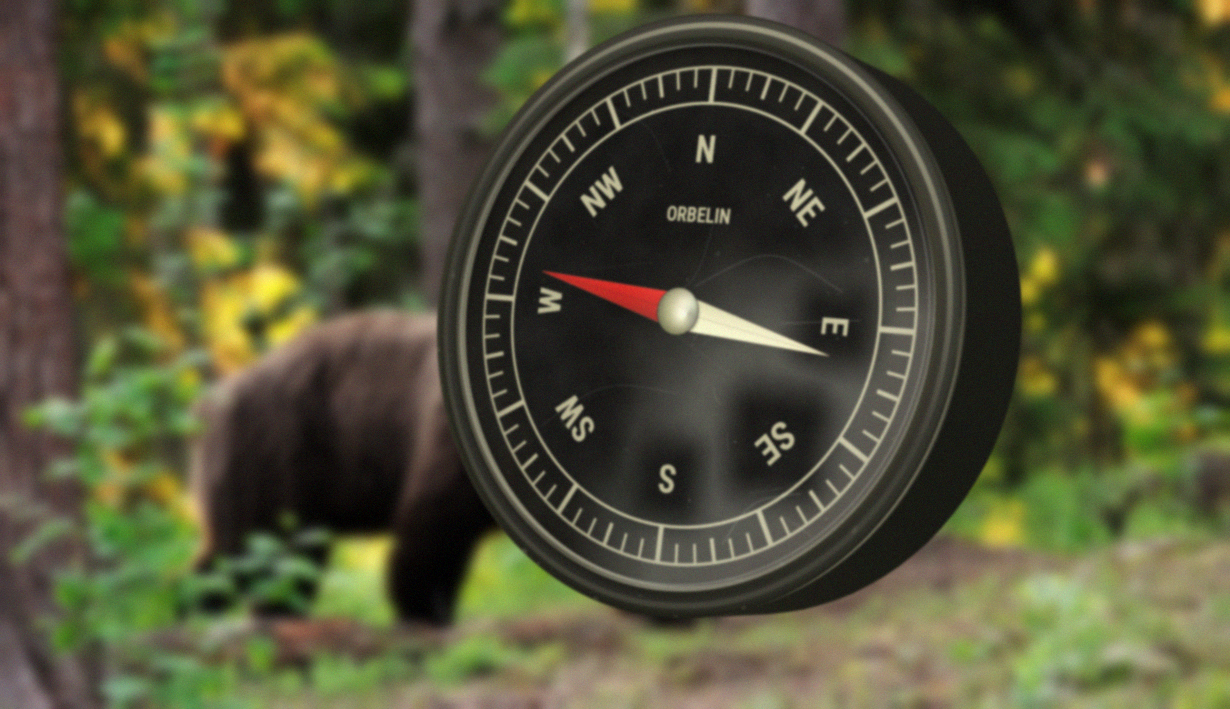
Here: 280°
